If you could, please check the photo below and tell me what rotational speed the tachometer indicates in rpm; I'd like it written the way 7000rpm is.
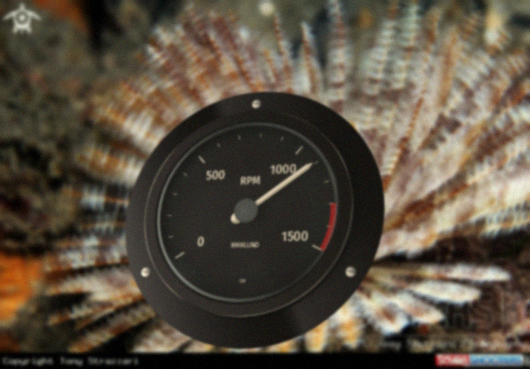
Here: 1100rpm
